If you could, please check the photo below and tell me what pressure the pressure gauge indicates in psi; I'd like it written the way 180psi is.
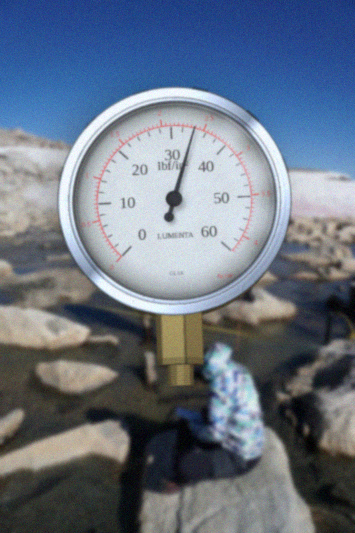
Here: 34psi
